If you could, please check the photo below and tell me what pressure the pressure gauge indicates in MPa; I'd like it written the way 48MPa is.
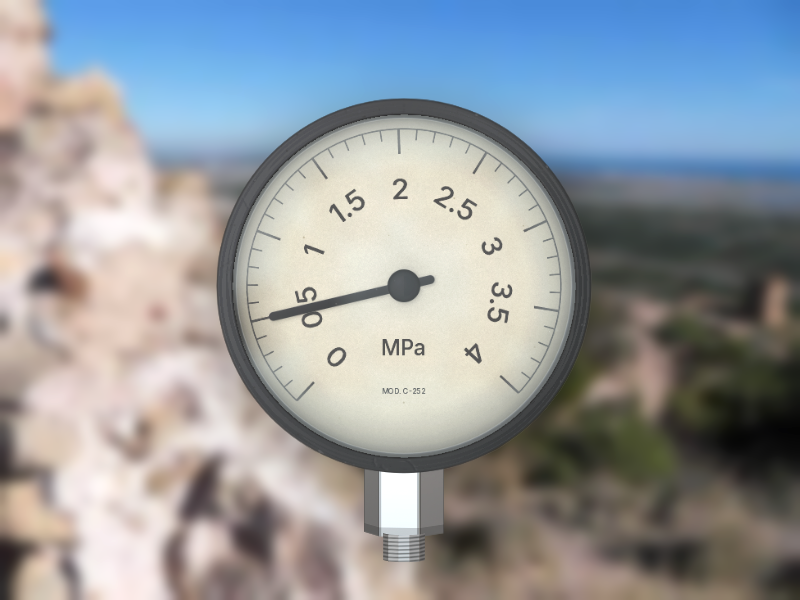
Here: 0.5MPa
